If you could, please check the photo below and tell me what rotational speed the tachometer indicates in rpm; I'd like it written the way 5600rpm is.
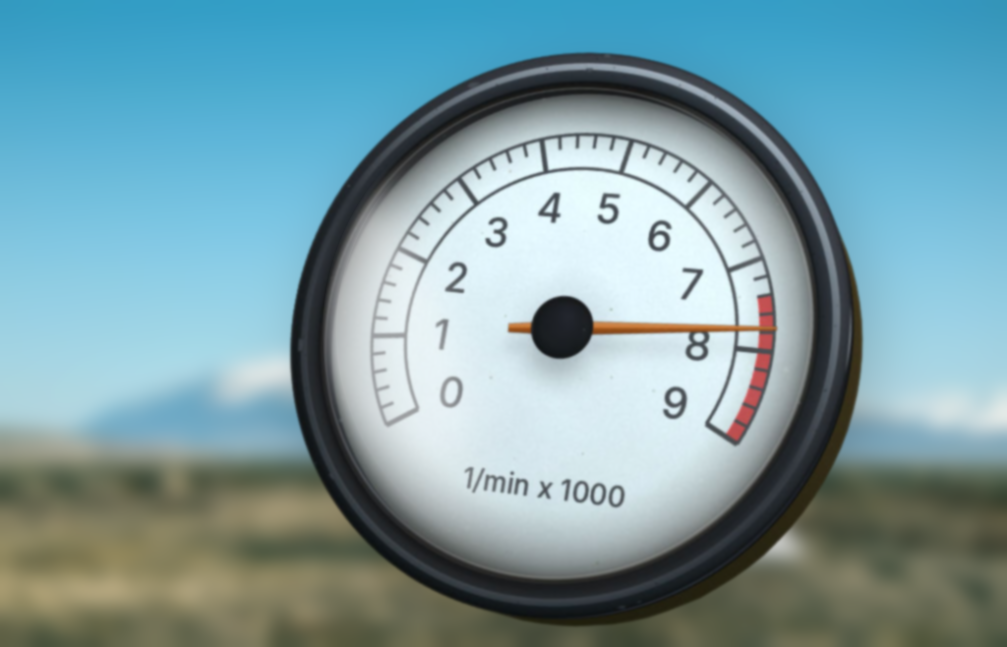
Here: 7800rpm
